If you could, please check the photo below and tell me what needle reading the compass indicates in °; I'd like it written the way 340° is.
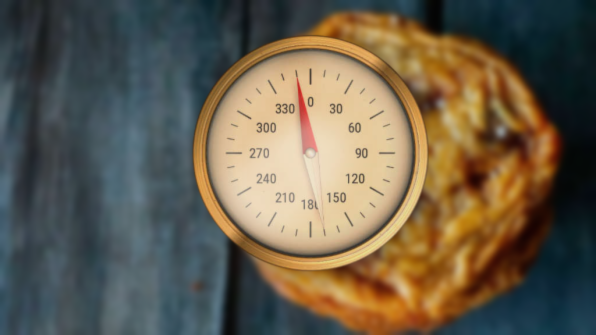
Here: 350°
